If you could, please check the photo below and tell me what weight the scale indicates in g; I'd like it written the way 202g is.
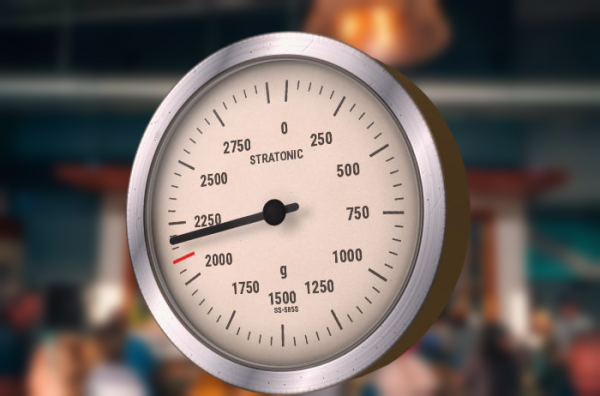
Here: 2175g
